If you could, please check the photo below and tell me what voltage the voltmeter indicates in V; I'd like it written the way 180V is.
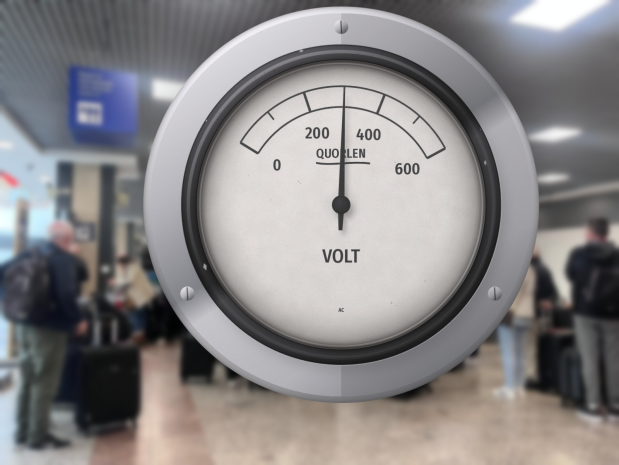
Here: 300V
